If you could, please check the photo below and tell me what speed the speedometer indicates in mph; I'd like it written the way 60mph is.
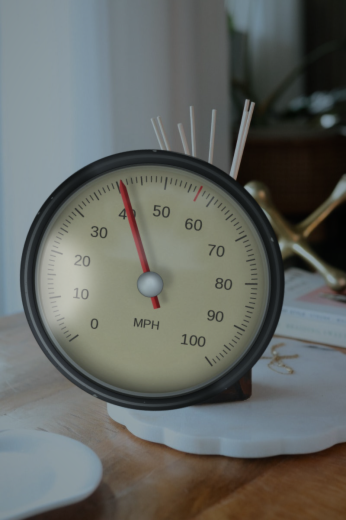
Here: 41mph
